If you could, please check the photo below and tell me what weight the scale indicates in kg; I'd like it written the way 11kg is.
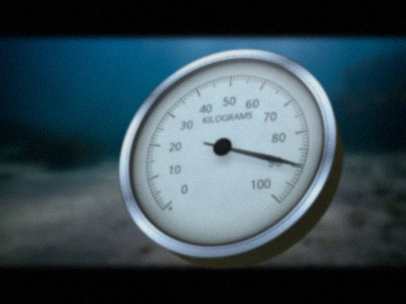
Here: 90kg
